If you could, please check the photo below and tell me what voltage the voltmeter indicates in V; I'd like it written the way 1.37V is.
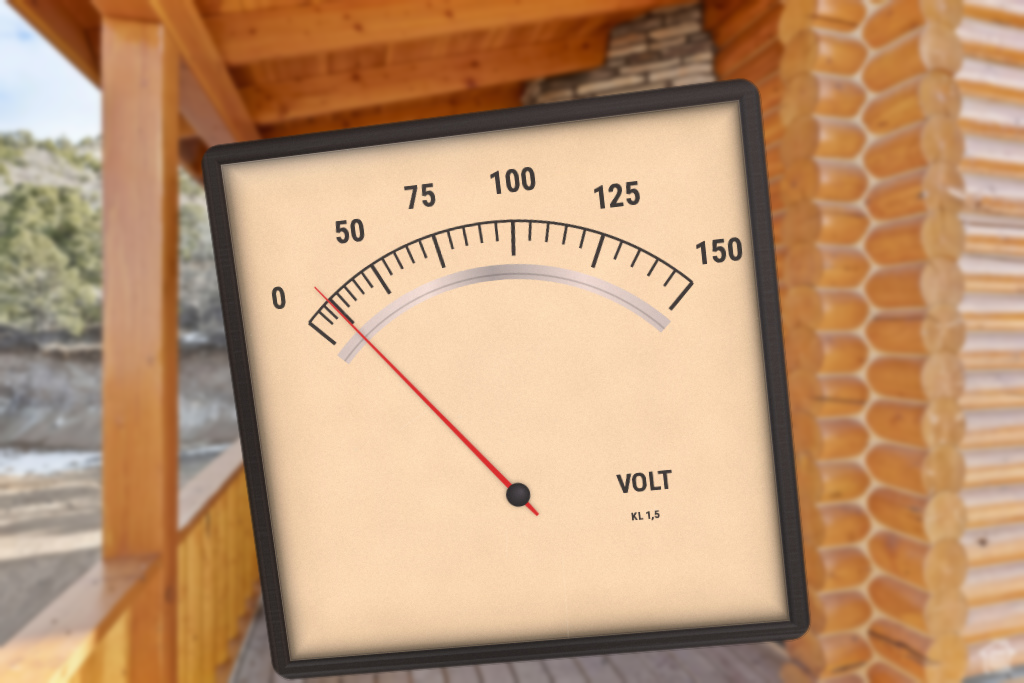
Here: 25V
